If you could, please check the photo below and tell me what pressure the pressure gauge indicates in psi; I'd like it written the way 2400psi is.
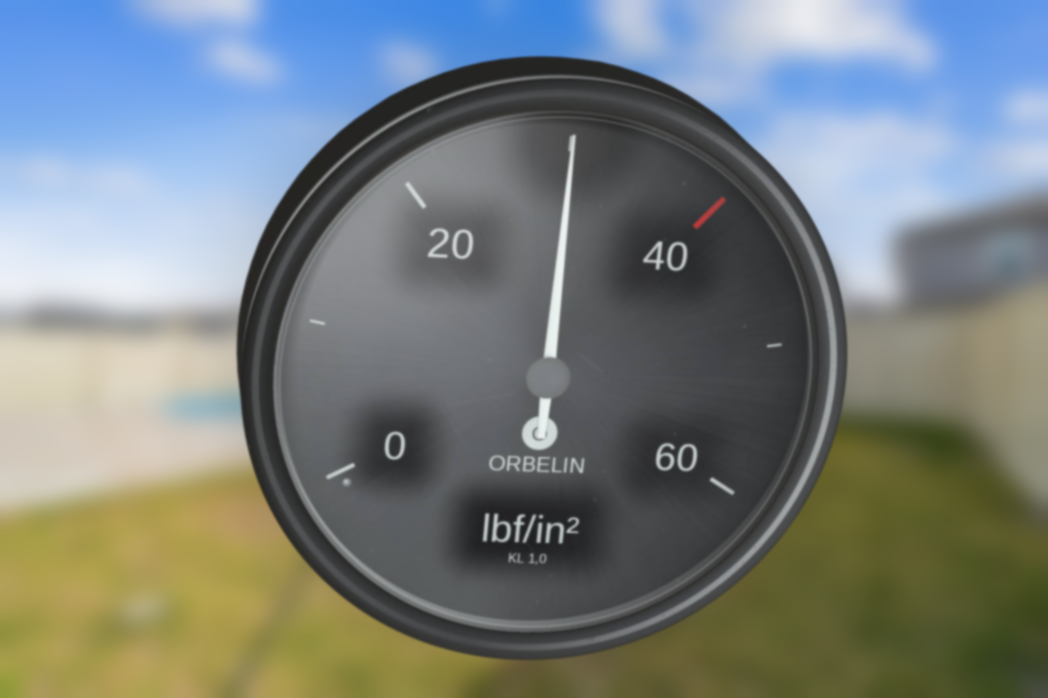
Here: 30psi
